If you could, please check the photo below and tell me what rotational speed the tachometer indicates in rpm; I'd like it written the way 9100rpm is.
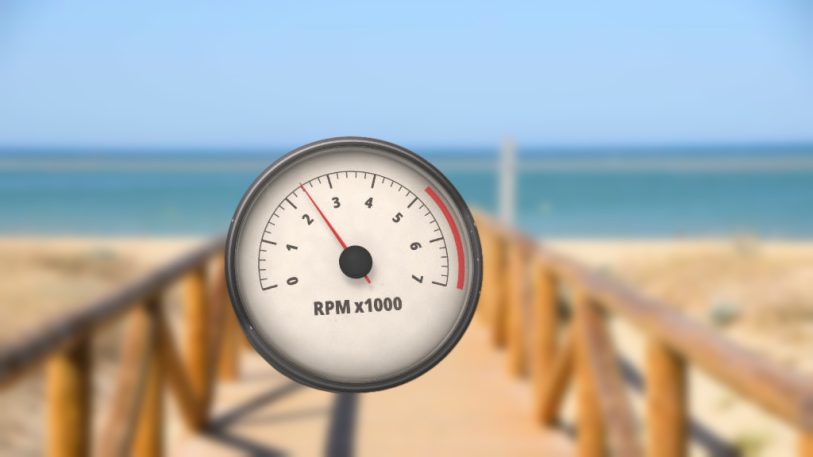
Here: 2400rpm
